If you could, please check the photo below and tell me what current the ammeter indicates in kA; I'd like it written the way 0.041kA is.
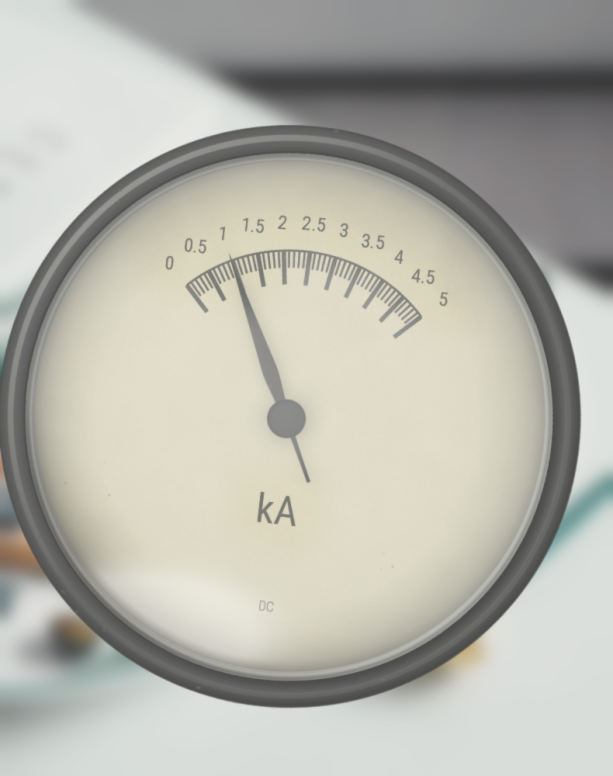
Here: 1kA
